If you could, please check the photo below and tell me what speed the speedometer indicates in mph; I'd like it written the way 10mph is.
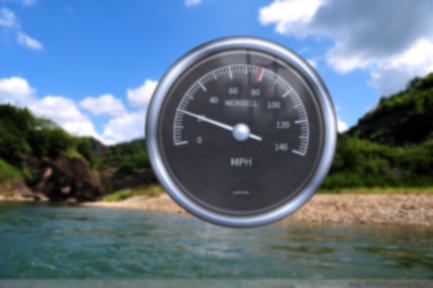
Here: 20mph
